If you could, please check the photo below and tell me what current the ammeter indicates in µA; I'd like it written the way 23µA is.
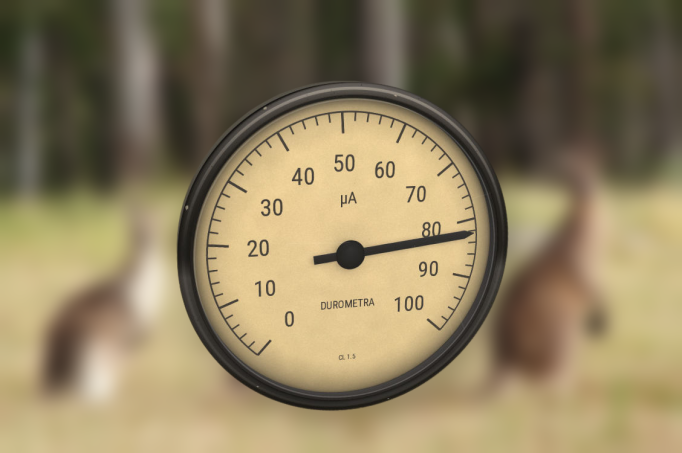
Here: 82µA
